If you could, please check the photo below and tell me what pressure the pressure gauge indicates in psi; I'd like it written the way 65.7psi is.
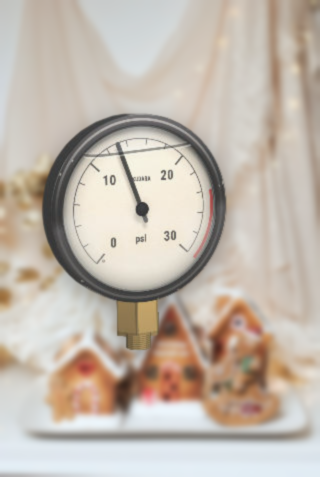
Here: 13psi
